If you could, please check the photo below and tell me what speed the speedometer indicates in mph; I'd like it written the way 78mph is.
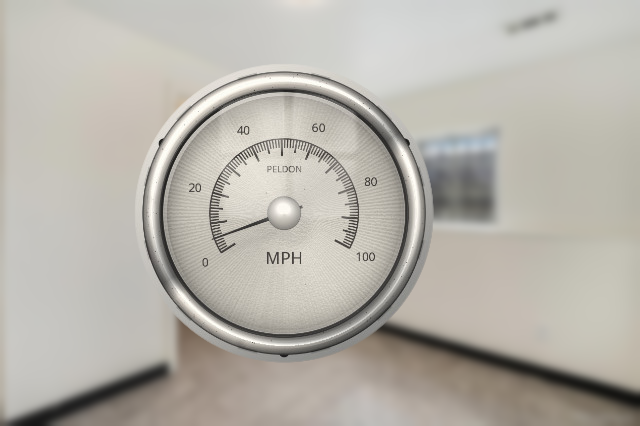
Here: 5mph
